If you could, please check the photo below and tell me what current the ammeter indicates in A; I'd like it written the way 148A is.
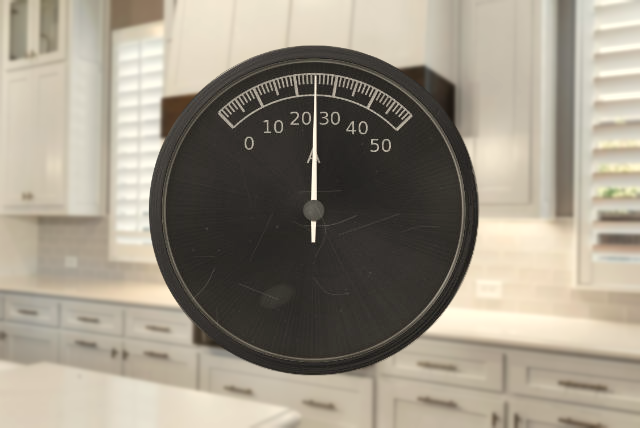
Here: 25A
